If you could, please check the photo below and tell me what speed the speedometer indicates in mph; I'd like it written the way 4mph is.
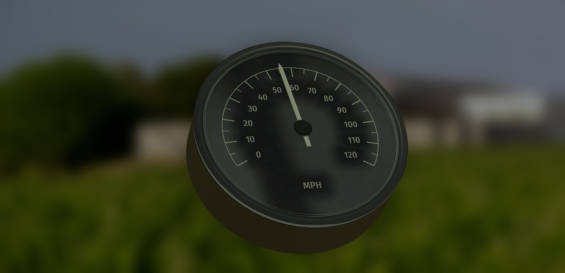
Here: 55mph
